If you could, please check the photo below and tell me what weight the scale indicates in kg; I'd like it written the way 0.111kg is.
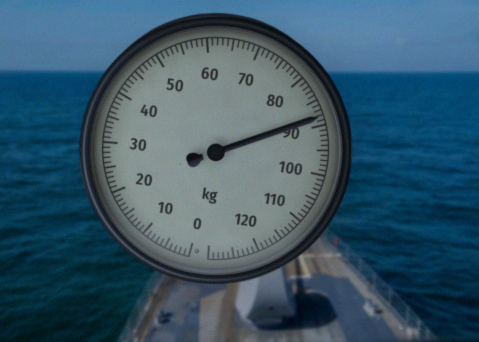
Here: 88kg
